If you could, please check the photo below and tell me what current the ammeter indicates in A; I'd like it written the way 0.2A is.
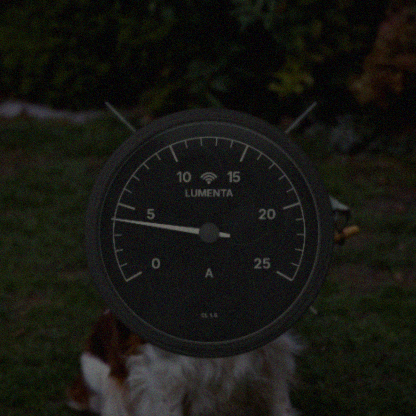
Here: 4A
